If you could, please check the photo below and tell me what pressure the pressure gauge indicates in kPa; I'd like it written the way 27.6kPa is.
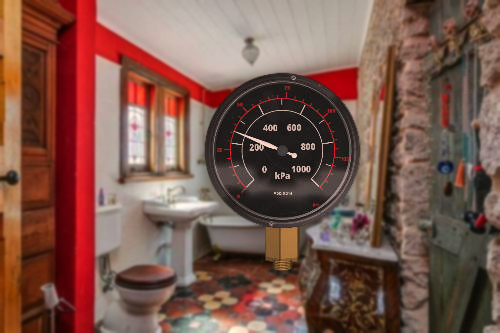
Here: 250kPa
